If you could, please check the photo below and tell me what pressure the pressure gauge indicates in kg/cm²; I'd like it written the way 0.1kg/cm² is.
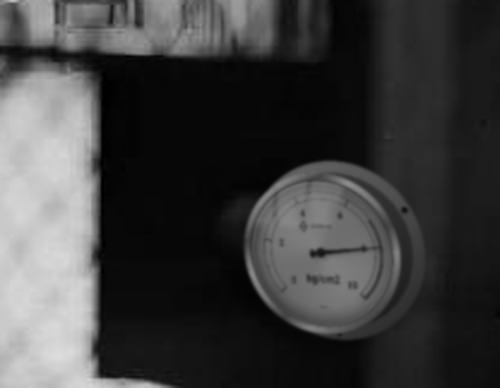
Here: 8kg/cm²
